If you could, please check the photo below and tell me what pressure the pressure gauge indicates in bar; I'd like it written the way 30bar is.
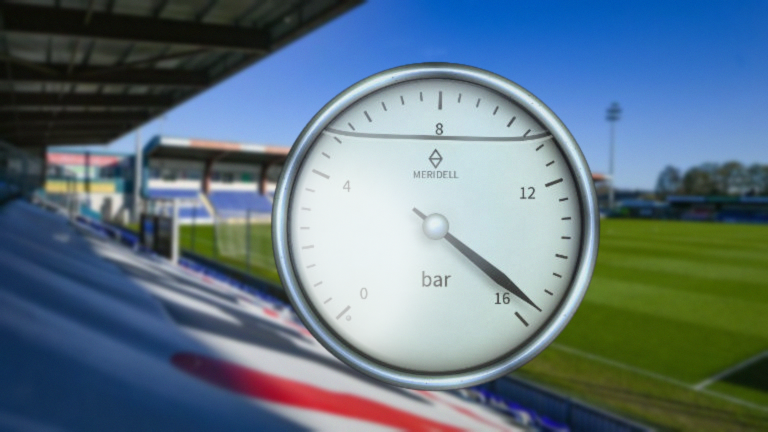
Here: 15.5bar
